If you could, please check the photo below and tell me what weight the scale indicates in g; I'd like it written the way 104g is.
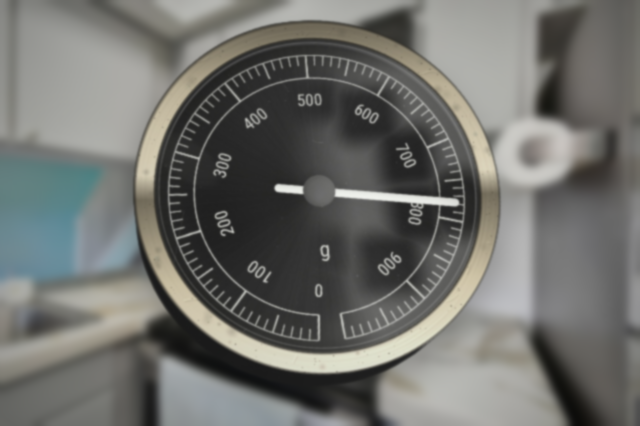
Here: 780g
